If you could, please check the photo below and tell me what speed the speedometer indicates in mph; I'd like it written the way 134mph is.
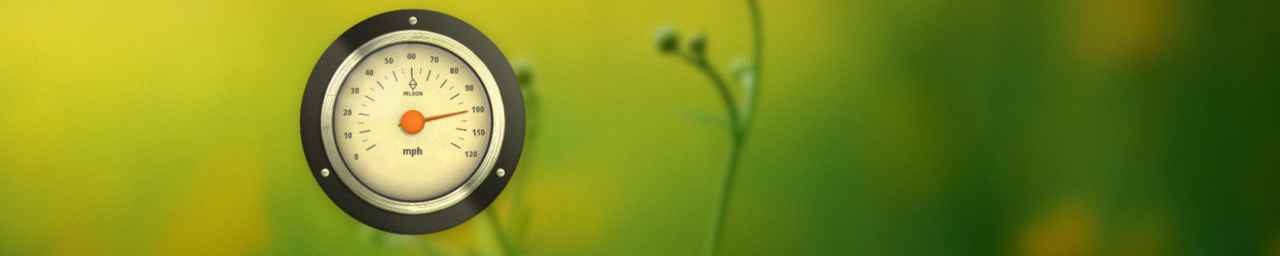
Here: 100mph
